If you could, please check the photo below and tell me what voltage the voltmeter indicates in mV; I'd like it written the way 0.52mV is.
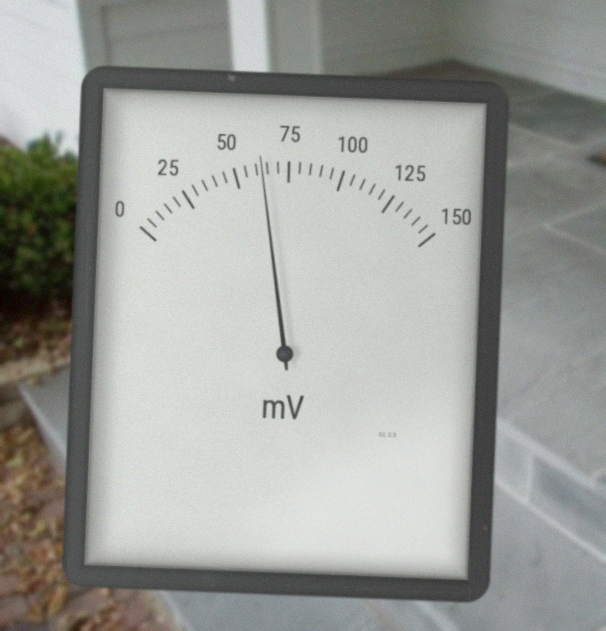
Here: 62.5mV
